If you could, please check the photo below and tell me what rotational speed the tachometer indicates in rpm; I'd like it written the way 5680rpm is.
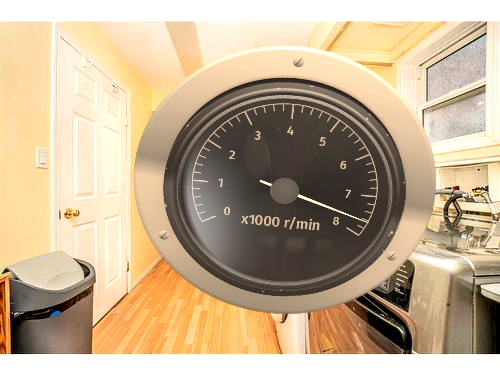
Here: 7600rpm
